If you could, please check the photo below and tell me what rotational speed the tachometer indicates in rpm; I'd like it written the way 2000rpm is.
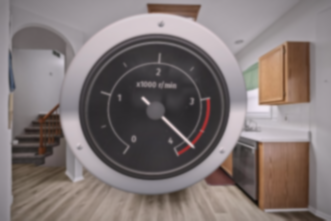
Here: 3750rpm
